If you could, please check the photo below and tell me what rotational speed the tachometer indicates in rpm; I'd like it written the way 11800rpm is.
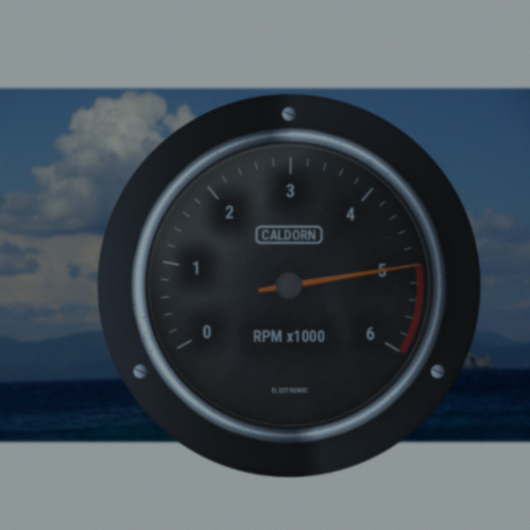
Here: 5000rpm
